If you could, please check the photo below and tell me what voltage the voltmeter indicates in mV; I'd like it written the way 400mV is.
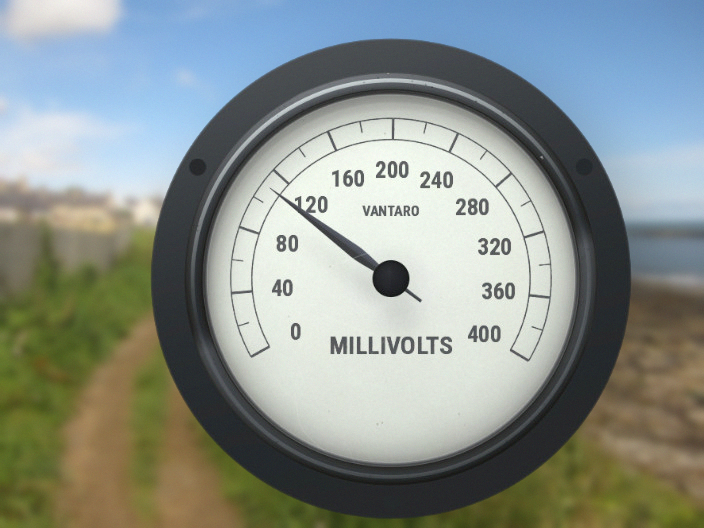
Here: 110mV
